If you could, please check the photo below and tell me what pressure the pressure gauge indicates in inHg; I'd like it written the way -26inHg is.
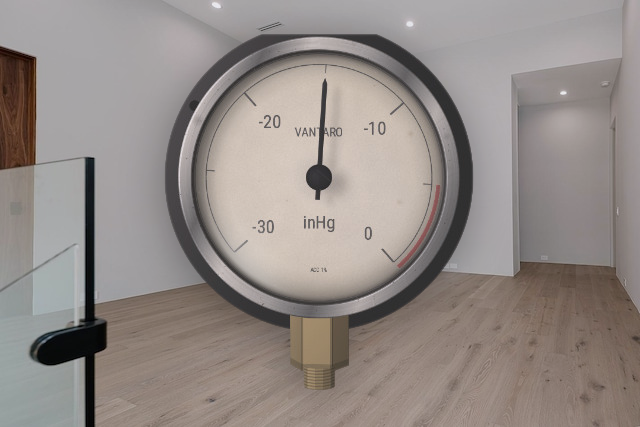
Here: -15inHg
